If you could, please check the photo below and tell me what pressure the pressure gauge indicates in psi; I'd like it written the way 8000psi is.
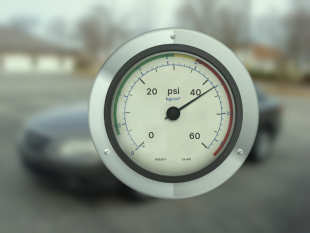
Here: 42.5psi
